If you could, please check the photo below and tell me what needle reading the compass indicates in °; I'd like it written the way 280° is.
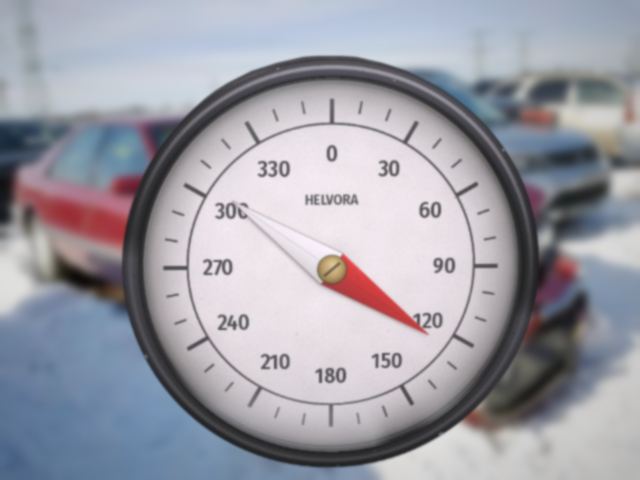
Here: 125°
